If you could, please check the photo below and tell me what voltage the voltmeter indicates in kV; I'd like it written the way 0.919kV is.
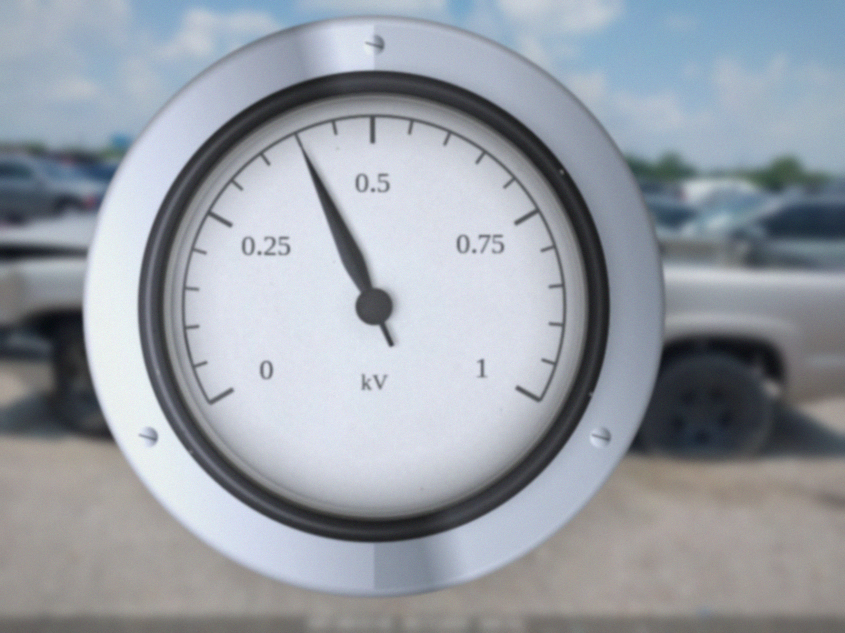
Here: 0.4kV
